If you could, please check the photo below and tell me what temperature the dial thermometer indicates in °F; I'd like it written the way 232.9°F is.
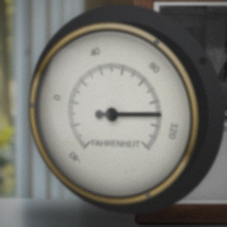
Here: 110°F
